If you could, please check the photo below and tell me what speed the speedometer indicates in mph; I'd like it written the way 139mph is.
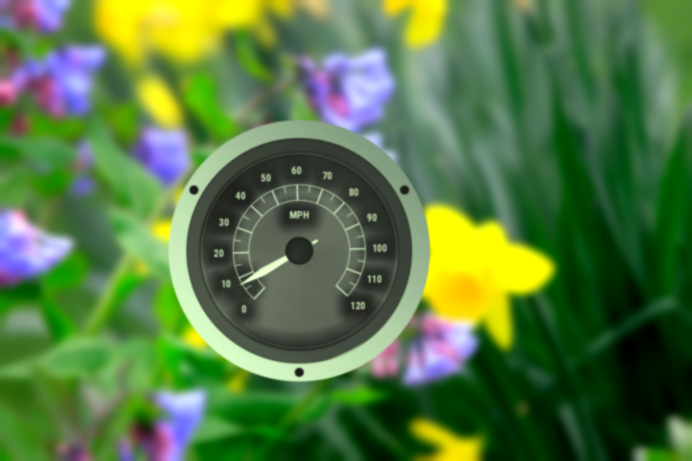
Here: 7.5mph
